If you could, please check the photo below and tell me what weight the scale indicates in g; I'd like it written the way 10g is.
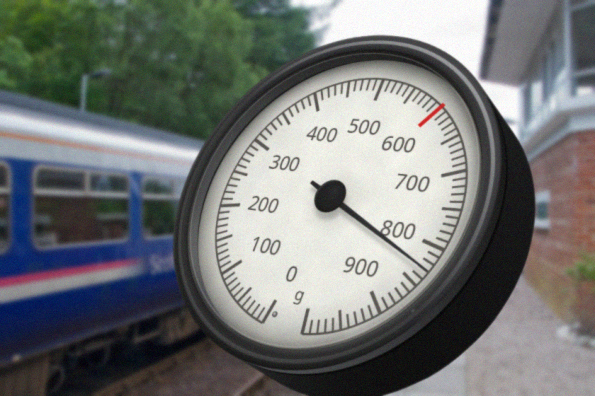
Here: 830g
